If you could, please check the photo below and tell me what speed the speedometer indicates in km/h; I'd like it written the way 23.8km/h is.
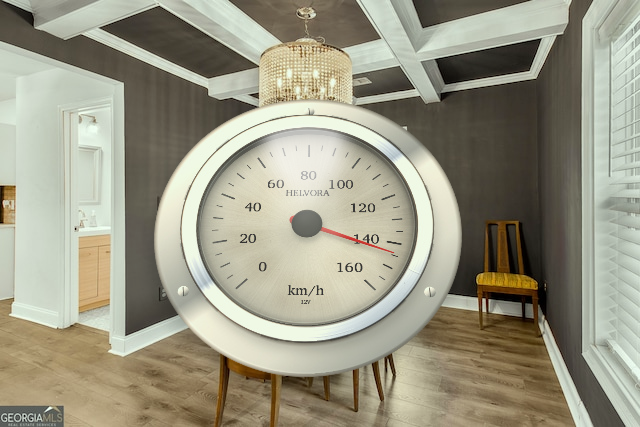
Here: 145km/h
